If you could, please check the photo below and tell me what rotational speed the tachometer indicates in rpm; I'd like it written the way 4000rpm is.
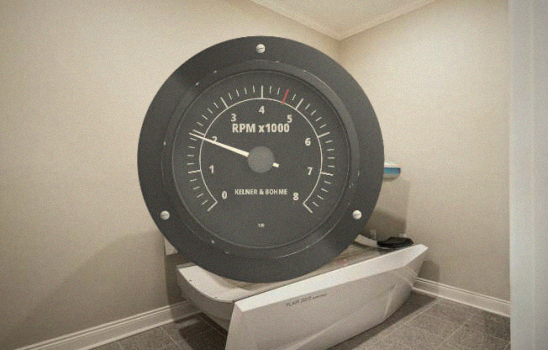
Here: 1900rpm
